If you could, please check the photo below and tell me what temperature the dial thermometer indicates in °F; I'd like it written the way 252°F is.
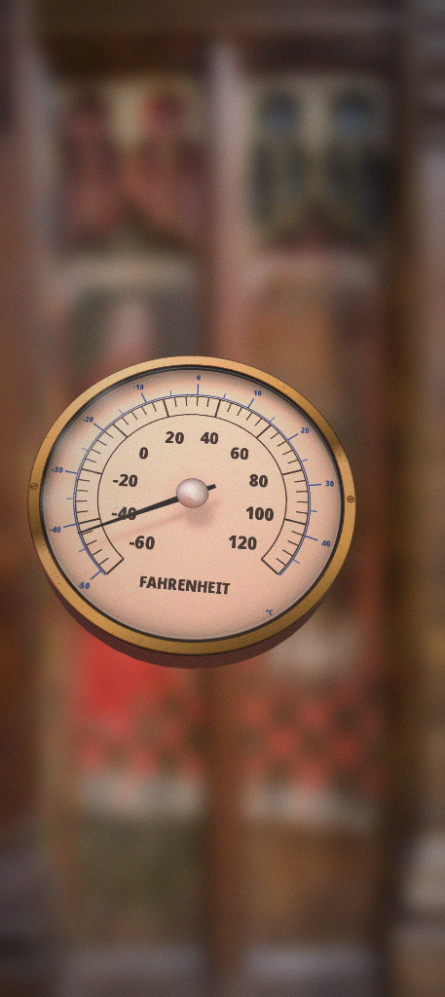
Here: -44°F
